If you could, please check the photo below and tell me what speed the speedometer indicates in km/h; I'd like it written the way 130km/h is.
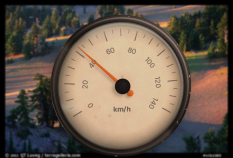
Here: 42.5km/h
